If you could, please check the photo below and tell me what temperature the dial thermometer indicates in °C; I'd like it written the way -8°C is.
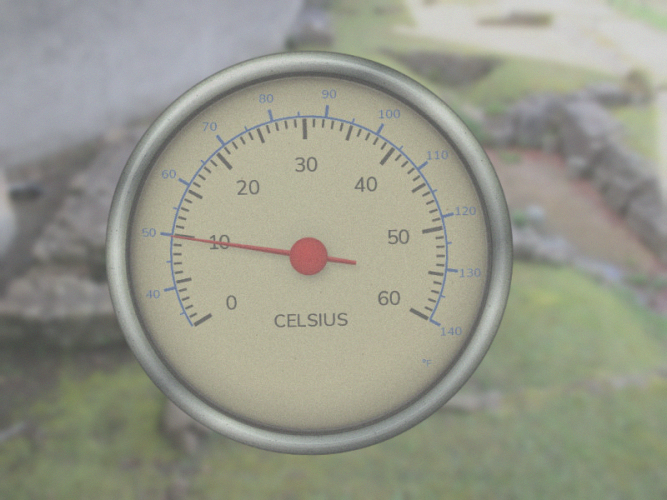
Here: 10°C
